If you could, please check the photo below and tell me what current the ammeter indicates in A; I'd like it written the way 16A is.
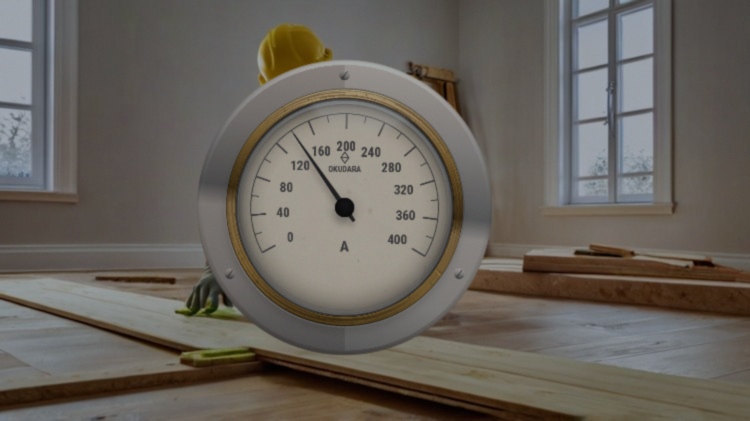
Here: 140A
